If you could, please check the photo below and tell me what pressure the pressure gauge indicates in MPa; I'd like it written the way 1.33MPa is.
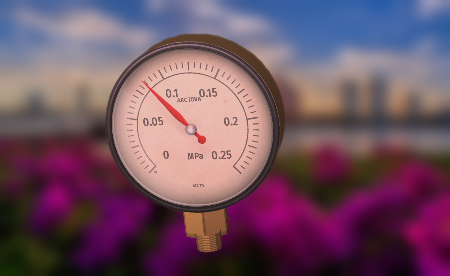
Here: 0.085MPa
